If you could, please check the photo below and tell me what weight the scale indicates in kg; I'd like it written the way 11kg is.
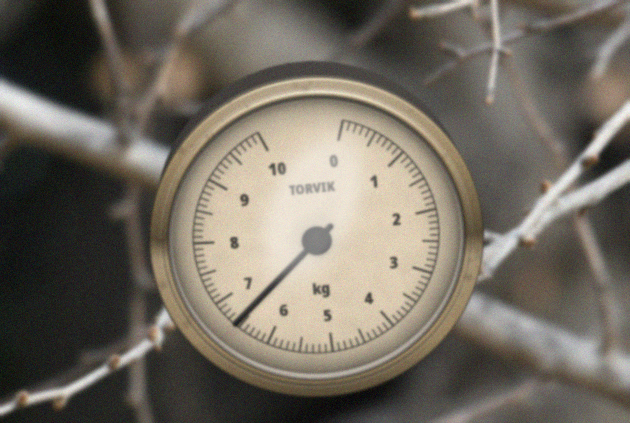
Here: 6.6kg
